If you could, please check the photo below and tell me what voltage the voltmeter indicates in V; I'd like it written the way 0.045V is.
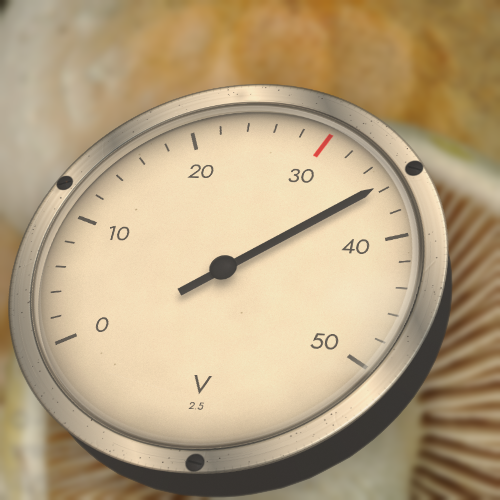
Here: 36V
